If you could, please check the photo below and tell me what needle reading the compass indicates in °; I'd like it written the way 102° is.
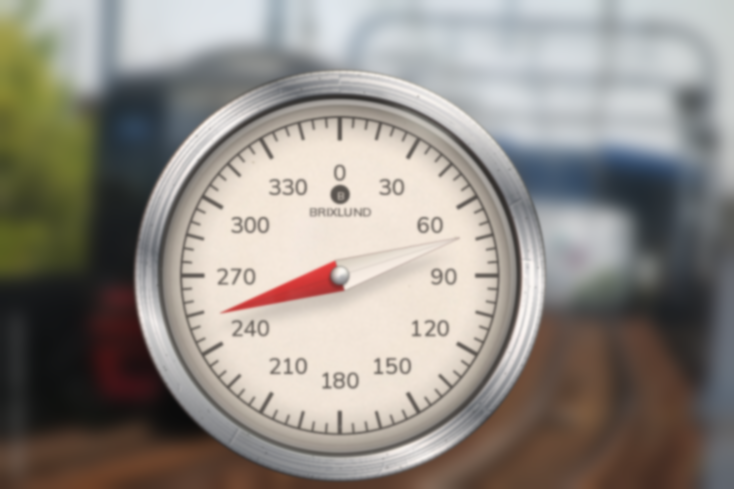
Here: 252.5°
